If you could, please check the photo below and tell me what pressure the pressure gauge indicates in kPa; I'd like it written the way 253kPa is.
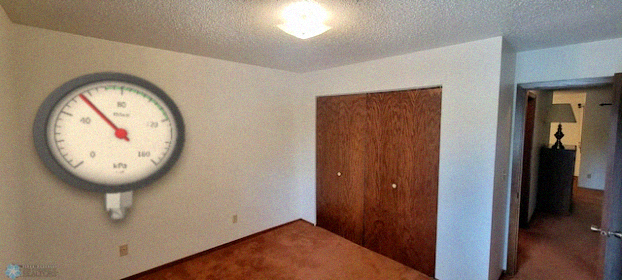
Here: 55kPa
